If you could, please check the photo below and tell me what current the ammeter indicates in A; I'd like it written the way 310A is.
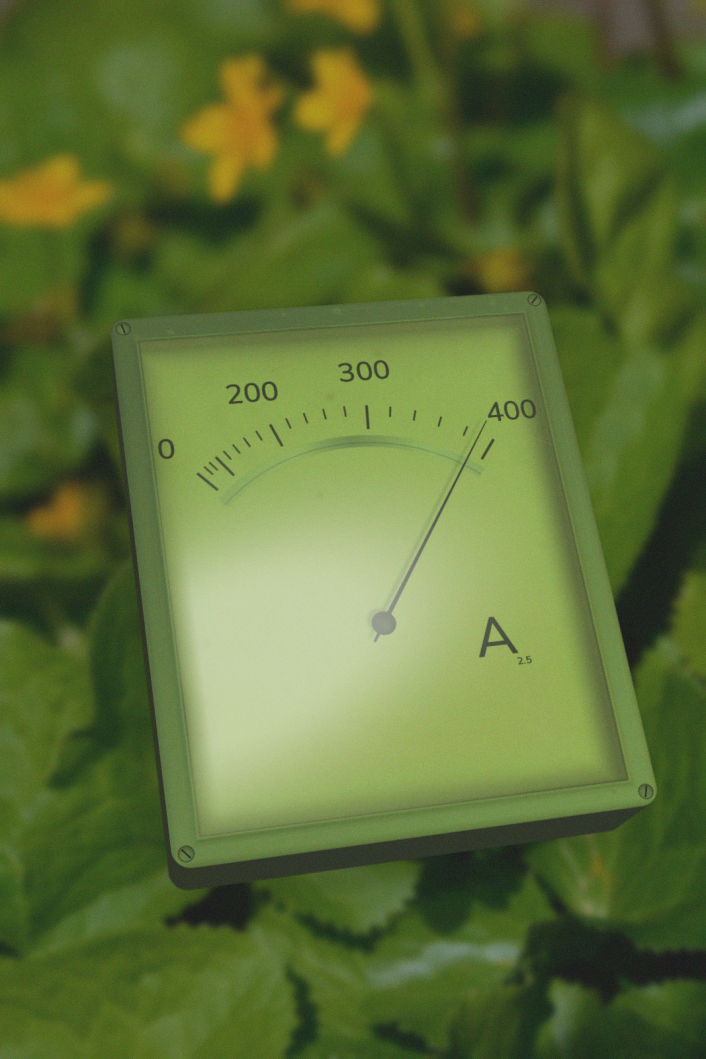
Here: 390A
